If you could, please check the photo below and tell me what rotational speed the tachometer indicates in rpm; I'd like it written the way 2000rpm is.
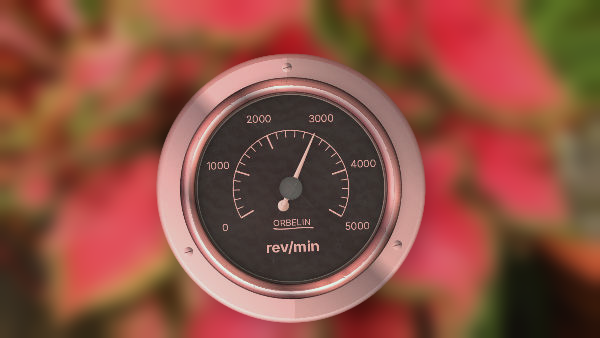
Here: 3000rpm
